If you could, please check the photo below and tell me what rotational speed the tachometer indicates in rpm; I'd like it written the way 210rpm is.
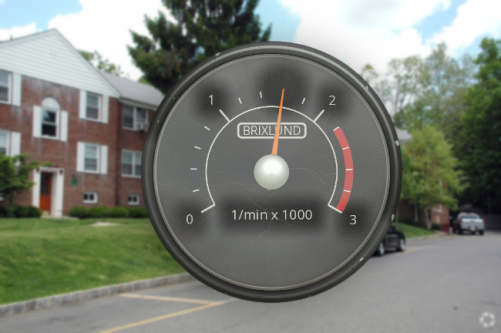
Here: 1600rpm
